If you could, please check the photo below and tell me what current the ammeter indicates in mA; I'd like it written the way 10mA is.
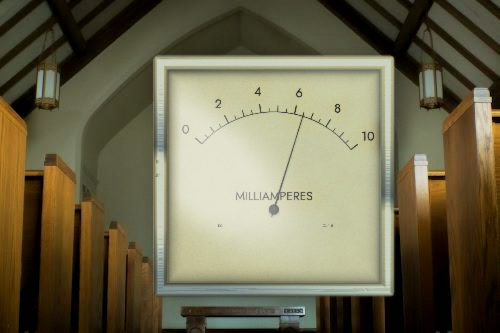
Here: 6.5mA
